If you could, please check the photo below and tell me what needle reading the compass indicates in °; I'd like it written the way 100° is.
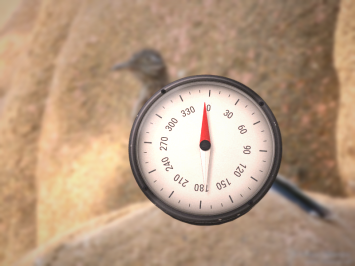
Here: 355°
